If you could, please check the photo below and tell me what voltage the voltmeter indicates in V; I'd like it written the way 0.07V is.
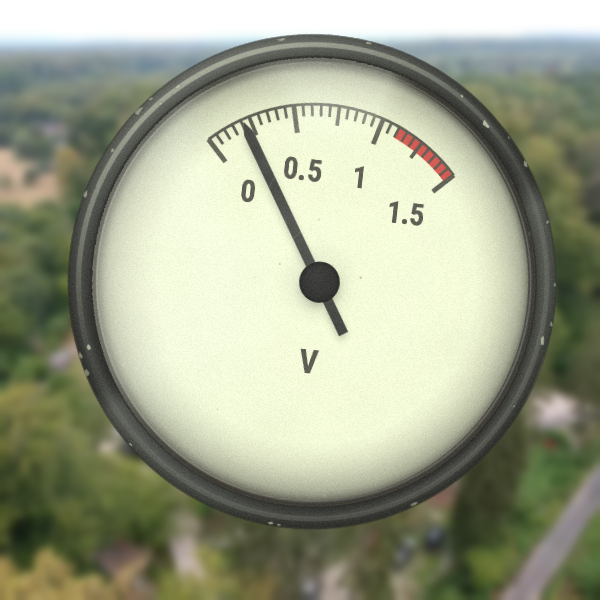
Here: 0.2V
